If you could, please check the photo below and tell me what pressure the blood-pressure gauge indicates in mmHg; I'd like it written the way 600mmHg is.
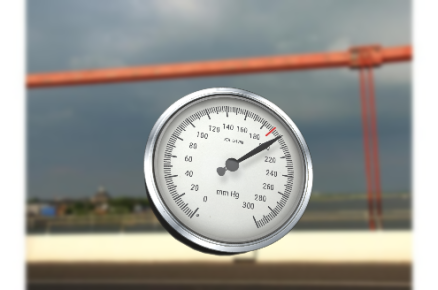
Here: 200mmHg
